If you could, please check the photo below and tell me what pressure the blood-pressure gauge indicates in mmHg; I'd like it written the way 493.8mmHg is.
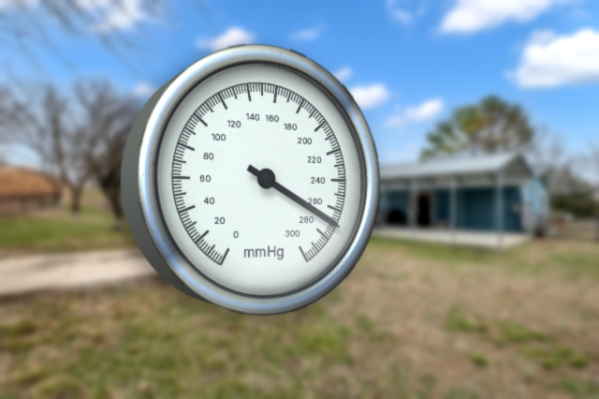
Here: 270mmHg
